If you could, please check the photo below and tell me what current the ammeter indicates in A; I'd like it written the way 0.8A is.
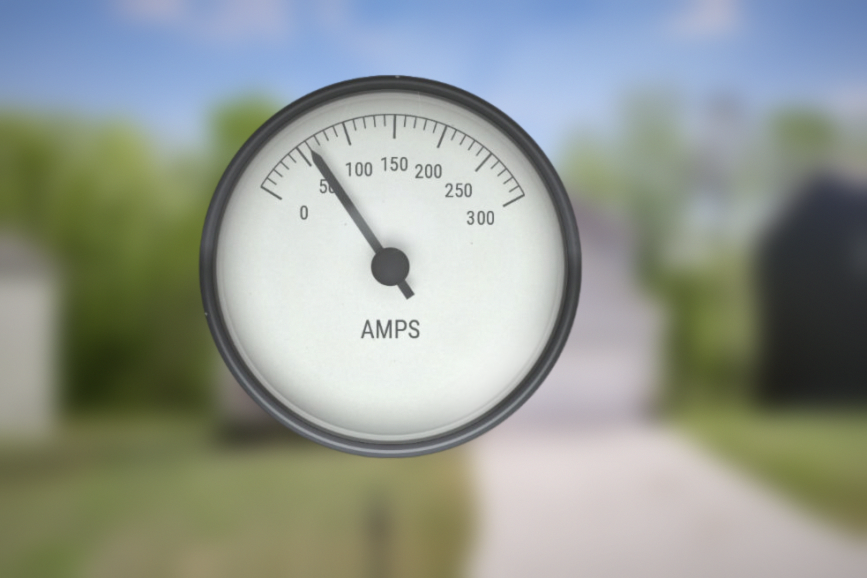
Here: 60A
